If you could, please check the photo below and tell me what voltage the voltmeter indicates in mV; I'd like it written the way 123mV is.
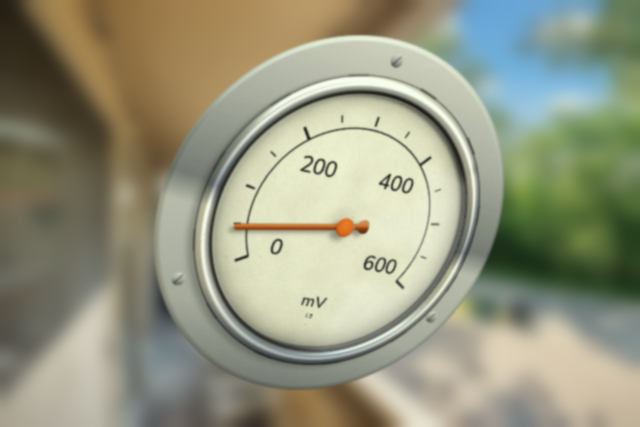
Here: 50mV
